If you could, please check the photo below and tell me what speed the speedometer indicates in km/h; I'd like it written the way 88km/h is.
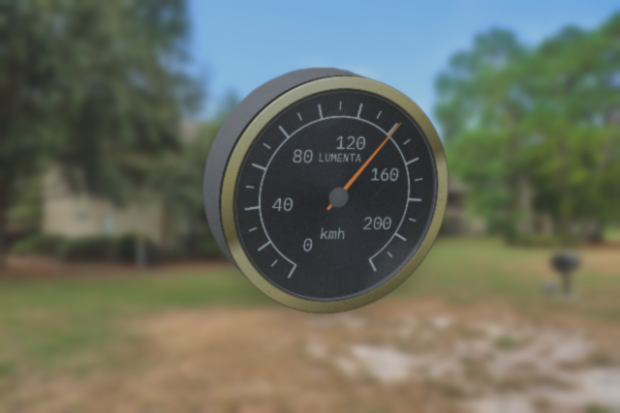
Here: 140km/h
